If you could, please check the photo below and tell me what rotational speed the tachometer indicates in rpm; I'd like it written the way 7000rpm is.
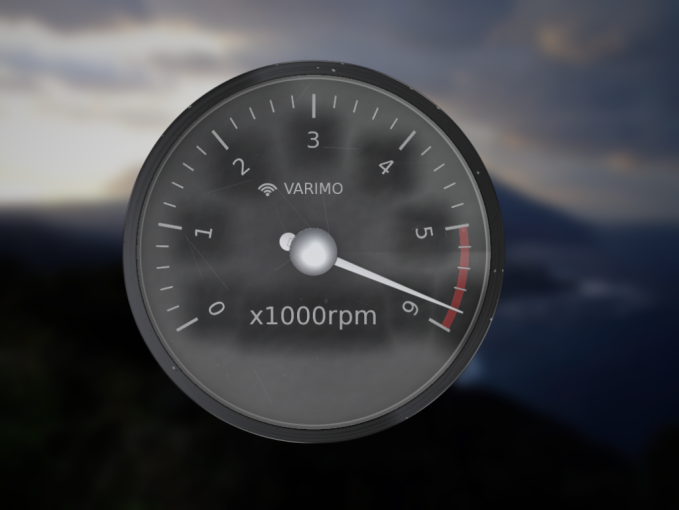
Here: 5800rpm
